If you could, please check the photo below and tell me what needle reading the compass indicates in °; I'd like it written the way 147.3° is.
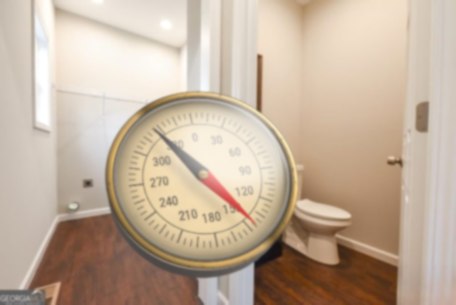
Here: 145°
